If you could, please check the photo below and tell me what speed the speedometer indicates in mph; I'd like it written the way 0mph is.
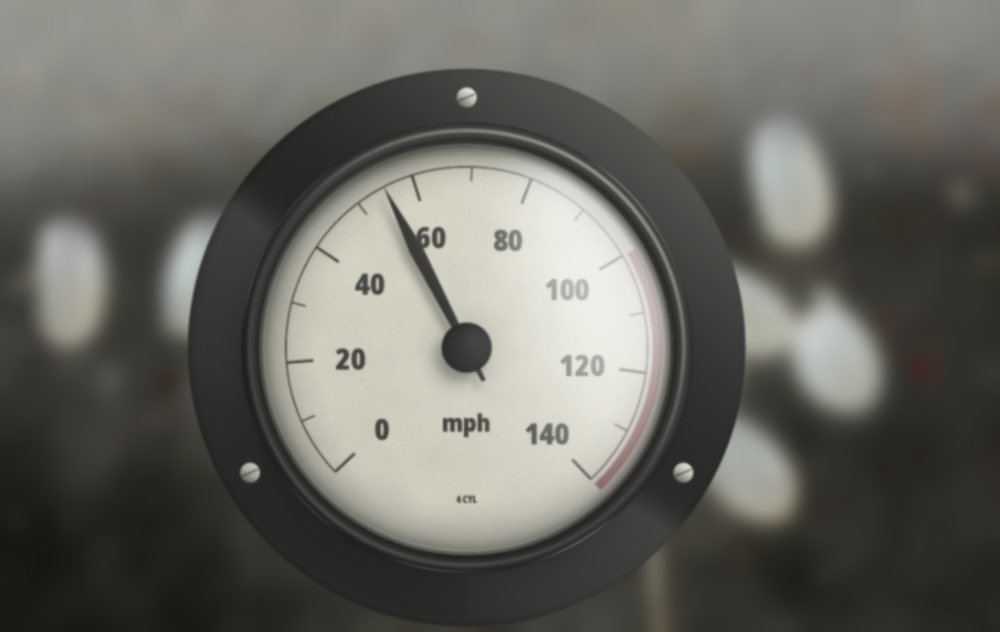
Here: 55mph
